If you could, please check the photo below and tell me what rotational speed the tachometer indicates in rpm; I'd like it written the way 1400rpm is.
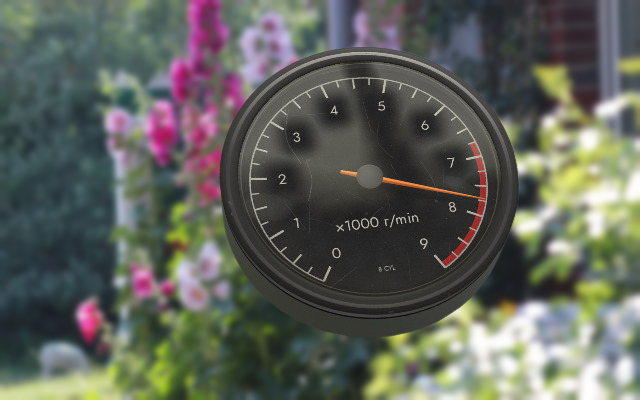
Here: 7750rpm
